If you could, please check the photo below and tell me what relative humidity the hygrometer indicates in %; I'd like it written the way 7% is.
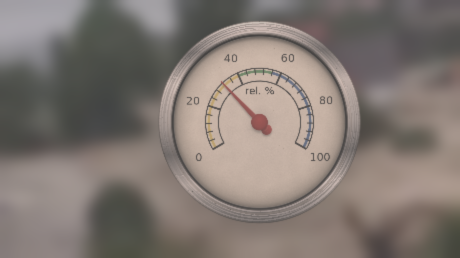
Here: 32%
